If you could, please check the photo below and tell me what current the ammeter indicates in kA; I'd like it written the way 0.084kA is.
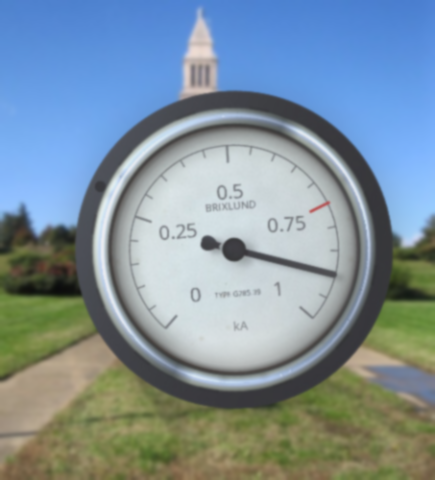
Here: 0.9kA
